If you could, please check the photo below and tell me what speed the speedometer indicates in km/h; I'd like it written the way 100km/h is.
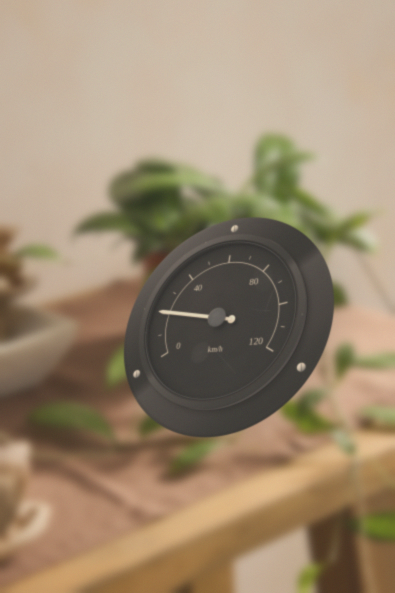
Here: 20km/h
